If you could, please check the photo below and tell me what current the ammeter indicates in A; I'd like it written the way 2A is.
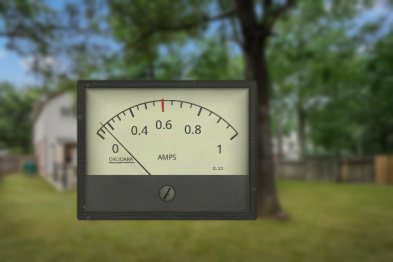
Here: 0.15A
